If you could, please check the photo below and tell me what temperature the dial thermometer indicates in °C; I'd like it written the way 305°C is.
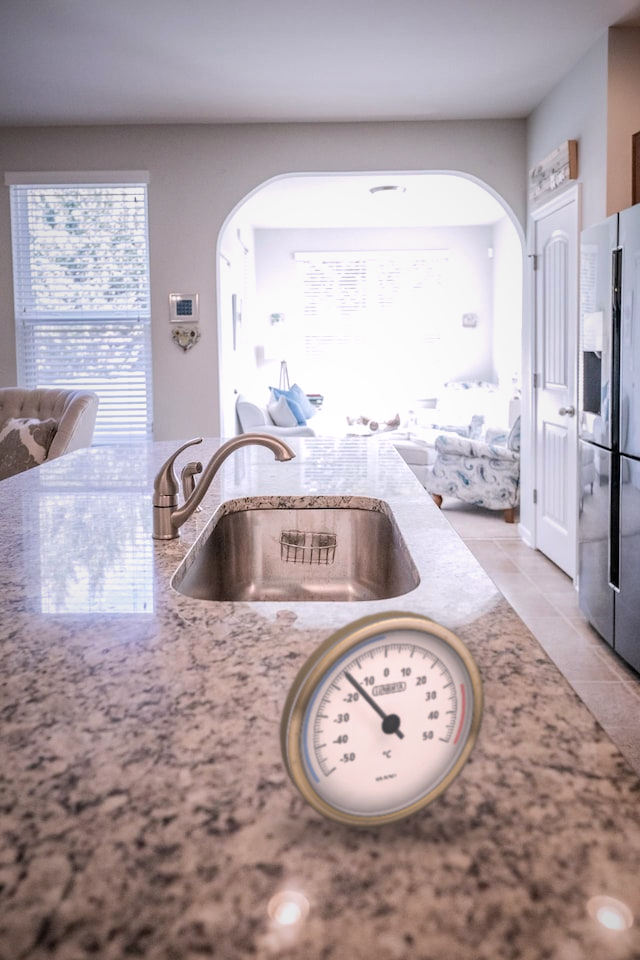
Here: -15°C
